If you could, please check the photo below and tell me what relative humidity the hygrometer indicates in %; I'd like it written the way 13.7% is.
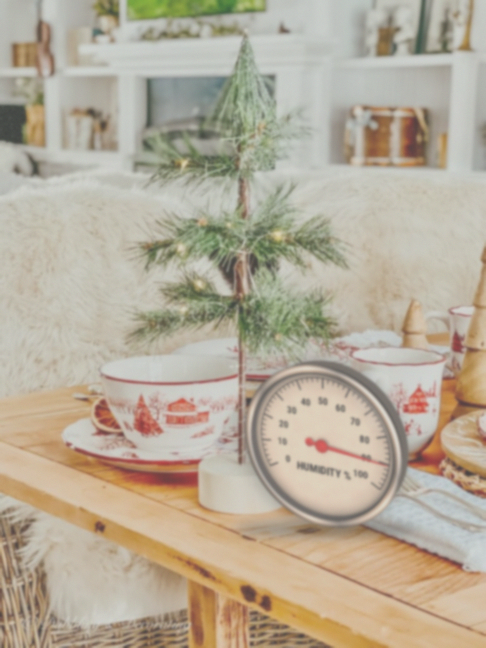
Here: 90%
